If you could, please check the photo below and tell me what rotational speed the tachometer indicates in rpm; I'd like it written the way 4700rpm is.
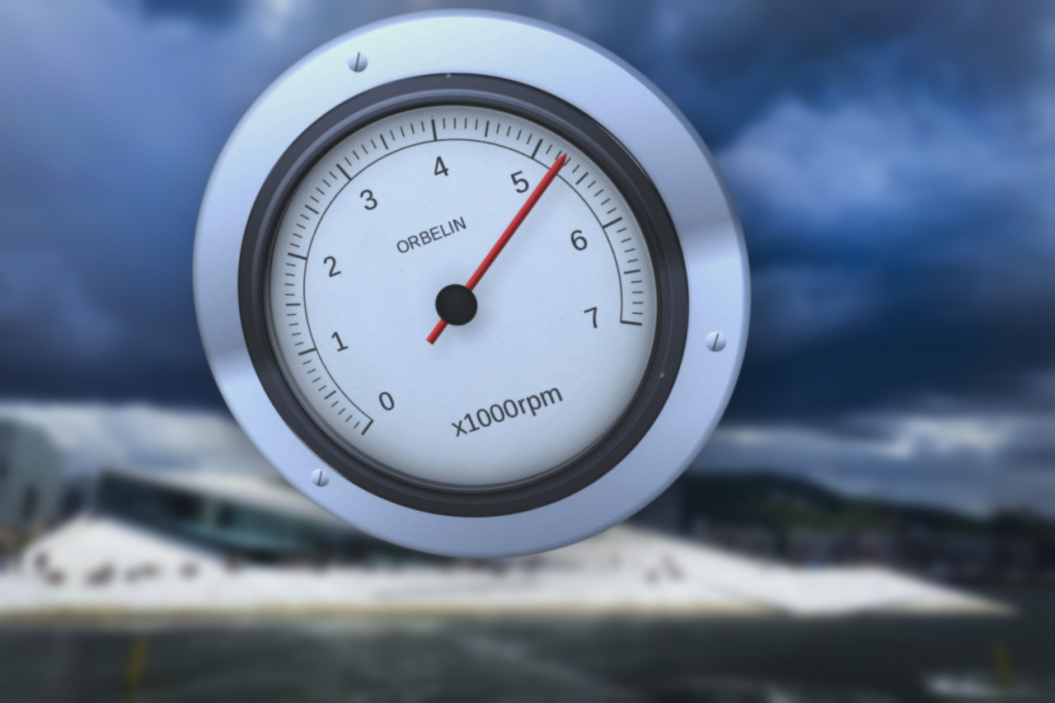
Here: 5250rpm
